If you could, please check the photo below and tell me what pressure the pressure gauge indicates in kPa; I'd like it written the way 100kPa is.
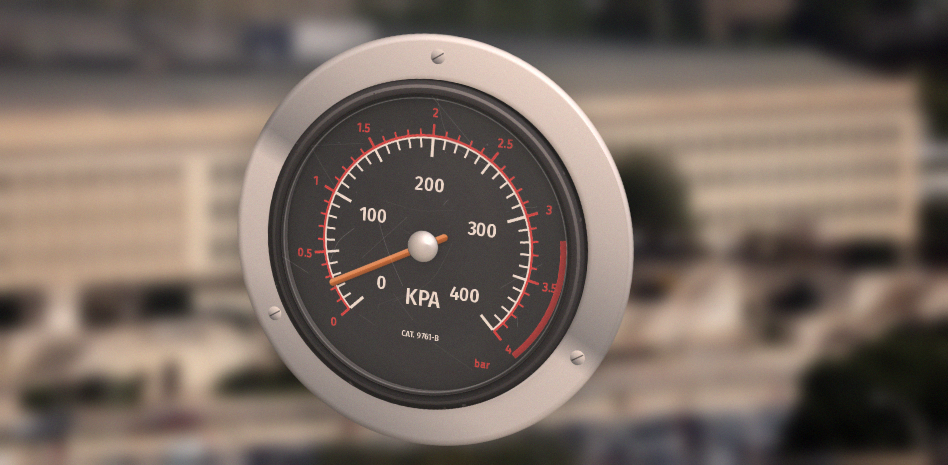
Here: 25kPa
